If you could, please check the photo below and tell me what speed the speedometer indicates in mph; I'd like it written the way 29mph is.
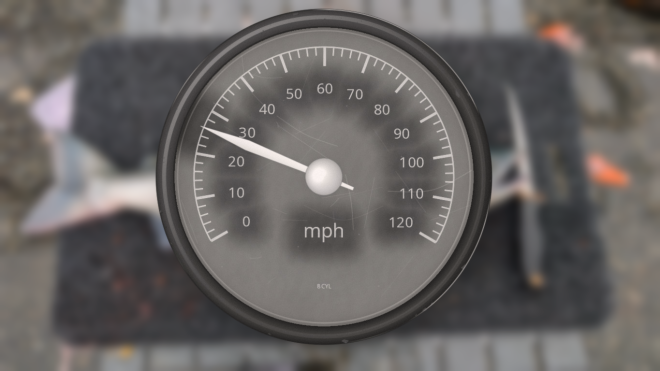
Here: 26mph
